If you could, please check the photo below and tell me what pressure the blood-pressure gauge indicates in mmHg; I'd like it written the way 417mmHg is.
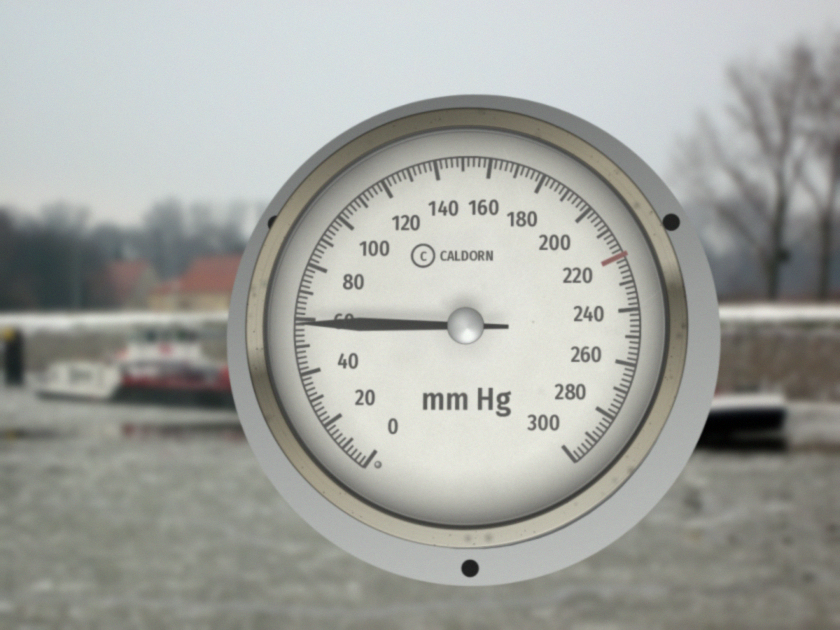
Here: 58mmHg
